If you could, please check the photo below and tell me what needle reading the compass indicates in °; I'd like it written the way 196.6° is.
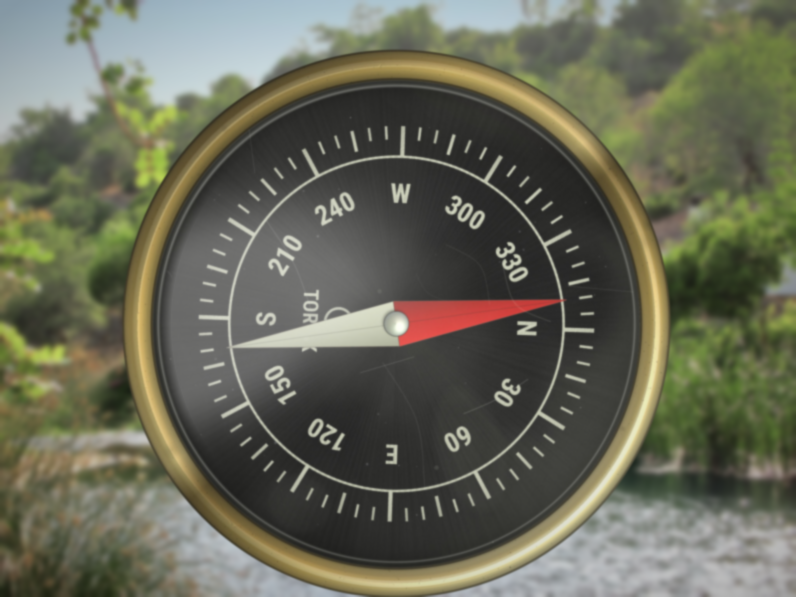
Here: 350°
